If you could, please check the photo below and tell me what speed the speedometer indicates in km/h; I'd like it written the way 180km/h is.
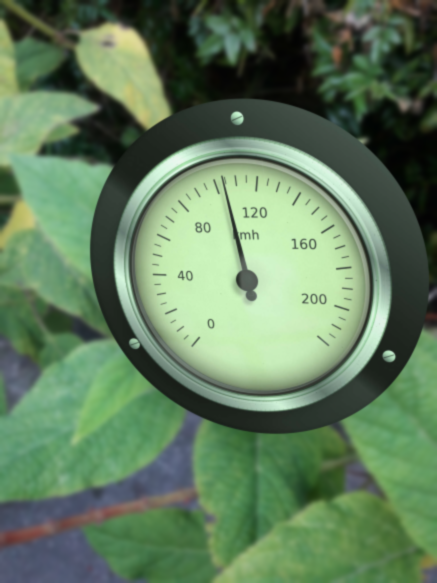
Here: 105km/h
